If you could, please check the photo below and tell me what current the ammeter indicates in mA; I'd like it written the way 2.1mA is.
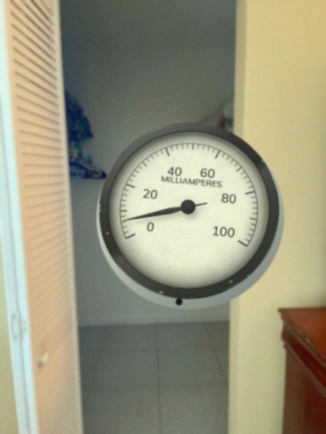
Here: 6mA
